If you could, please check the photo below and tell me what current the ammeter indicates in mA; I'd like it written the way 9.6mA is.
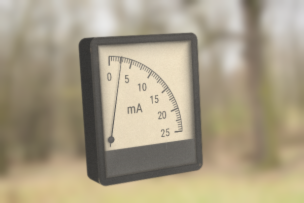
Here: 2.5mA
